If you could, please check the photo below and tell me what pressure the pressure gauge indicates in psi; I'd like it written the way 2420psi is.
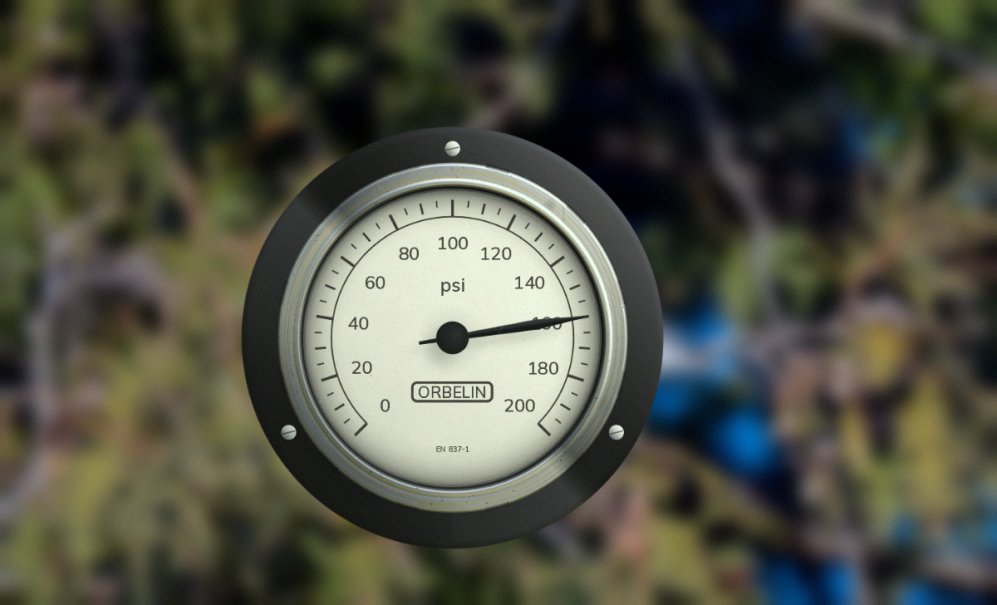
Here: 160psi
